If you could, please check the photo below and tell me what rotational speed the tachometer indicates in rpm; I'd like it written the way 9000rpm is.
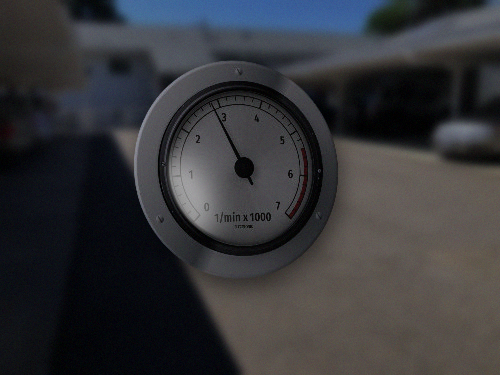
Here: 2800rpm
